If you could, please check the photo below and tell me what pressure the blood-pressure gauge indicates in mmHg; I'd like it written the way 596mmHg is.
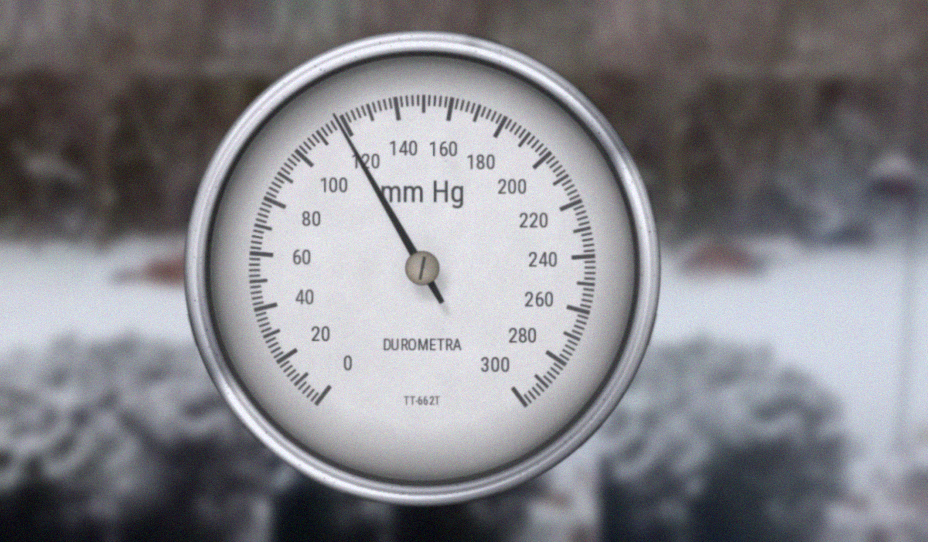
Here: 118mmHg
